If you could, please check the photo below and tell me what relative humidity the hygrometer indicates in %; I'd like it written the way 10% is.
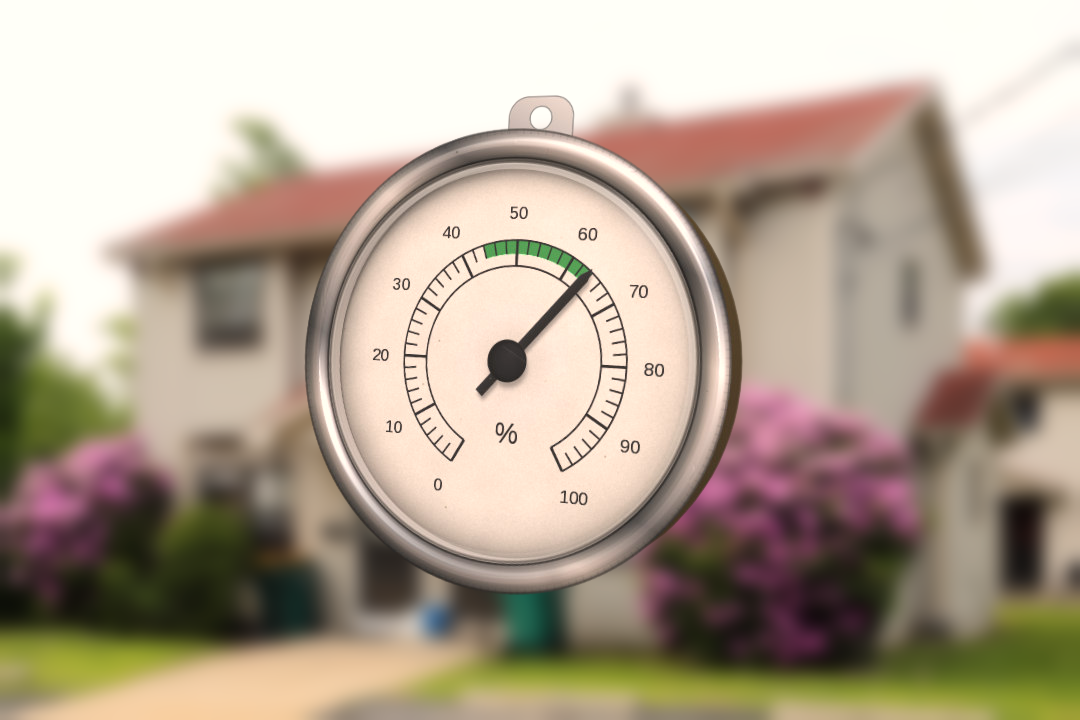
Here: 64%
